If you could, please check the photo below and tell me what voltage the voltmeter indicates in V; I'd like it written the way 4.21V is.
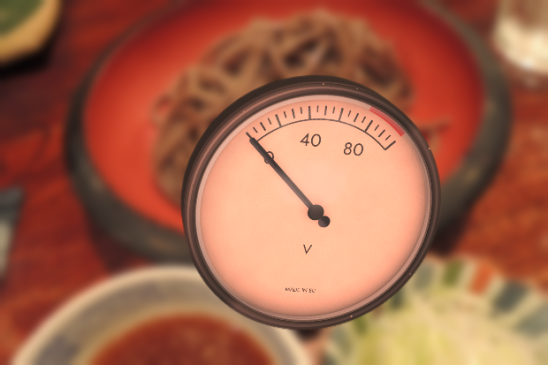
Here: 0V
